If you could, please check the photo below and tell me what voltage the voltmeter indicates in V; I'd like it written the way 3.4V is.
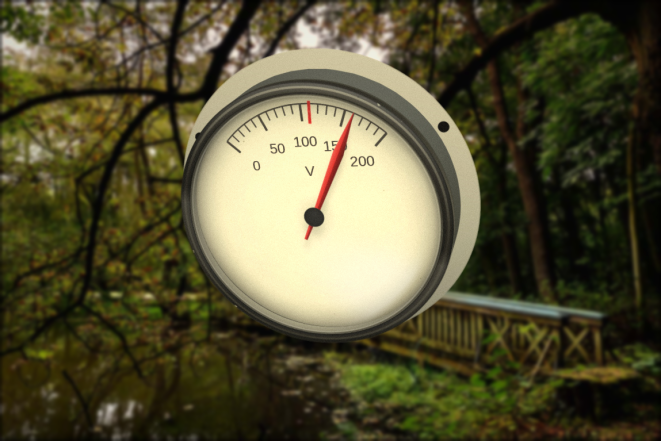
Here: 160V
